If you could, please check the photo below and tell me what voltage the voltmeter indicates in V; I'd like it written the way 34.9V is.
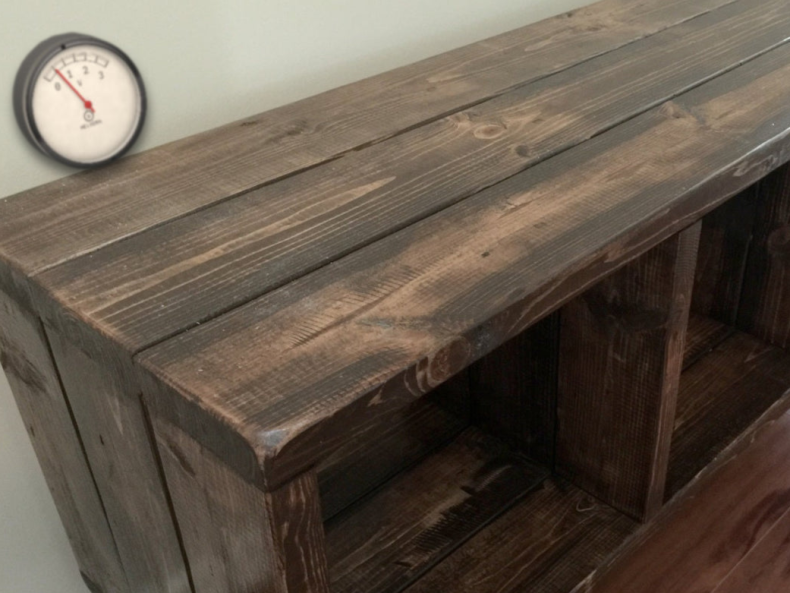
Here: 0.5V
